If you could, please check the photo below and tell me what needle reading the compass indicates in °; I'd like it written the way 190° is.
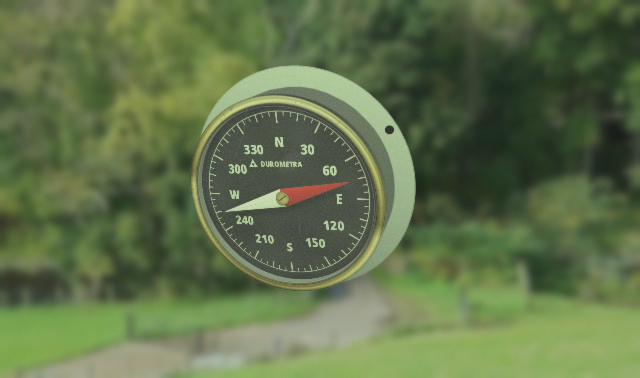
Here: 75°
